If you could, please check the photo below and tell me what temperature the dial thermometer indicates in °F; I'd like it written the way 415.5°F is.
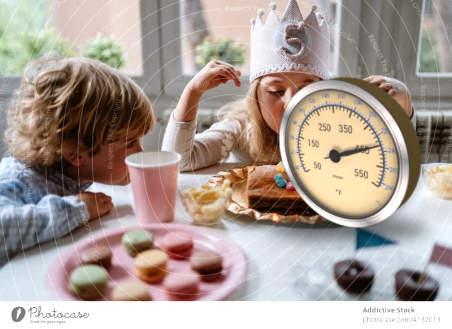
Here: 450°F
